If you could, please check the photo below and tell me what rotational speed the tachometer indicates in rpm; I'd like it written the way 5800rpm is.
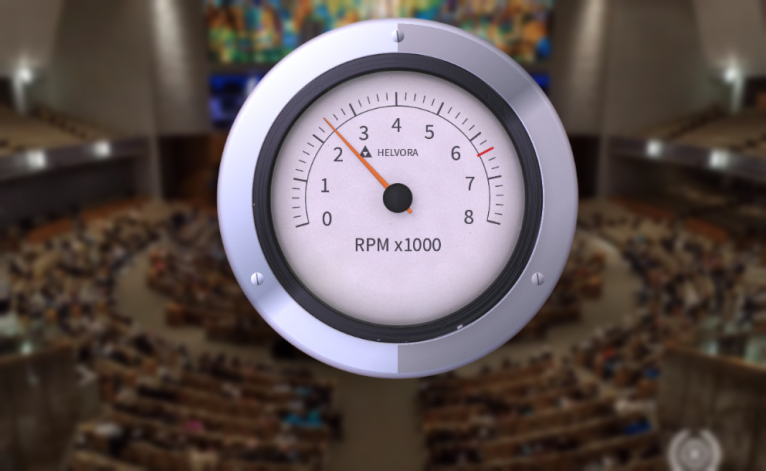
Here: 2400rpm
